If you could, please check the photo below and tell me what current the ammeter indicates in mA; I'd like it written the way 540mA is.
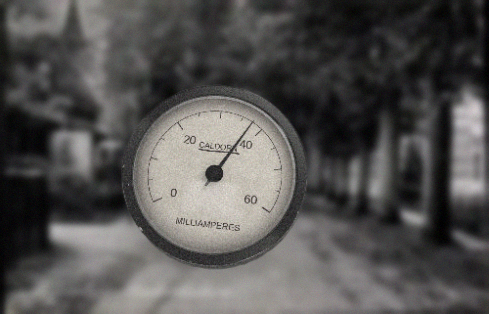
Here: 37.5mA
